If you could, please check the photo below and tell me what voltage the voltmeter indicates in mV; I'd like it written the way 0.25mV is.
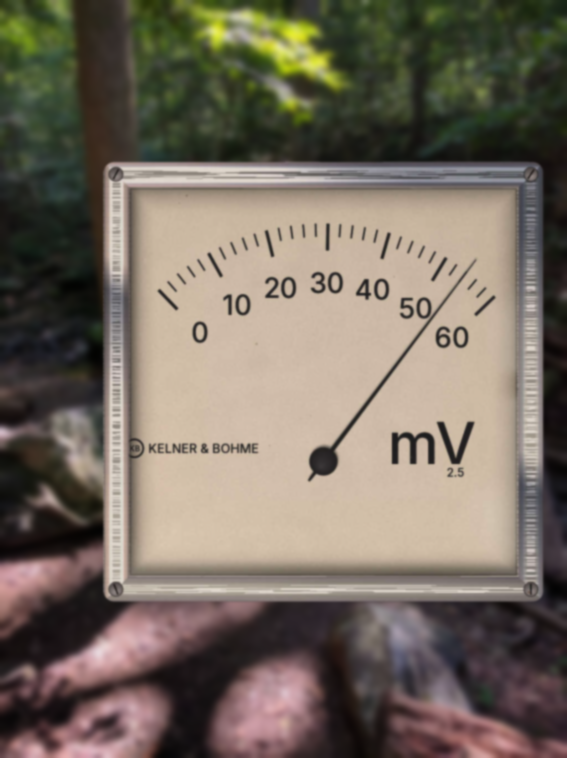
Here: 54mV
